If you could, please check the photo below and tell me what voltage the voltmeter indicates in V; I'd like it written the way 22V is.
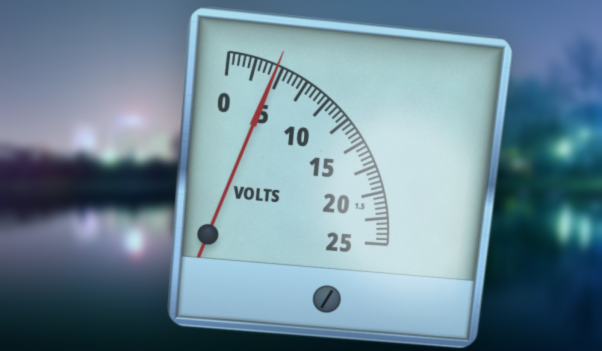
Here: 4.5V
